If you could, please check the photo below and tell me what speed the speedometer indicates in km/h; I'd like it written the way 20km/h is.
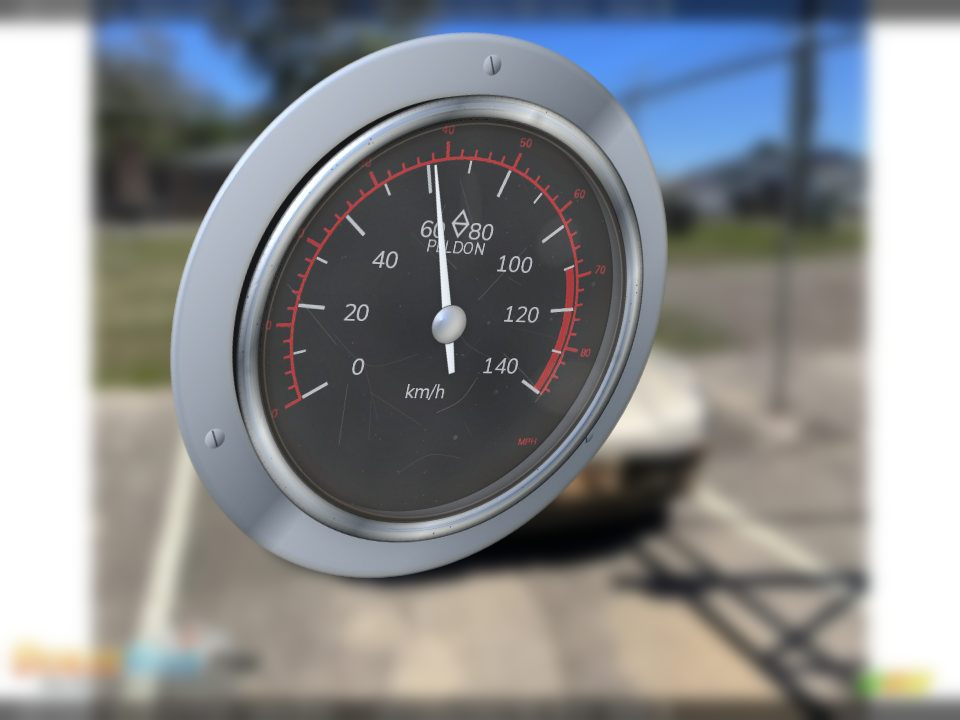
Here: 60km/h
